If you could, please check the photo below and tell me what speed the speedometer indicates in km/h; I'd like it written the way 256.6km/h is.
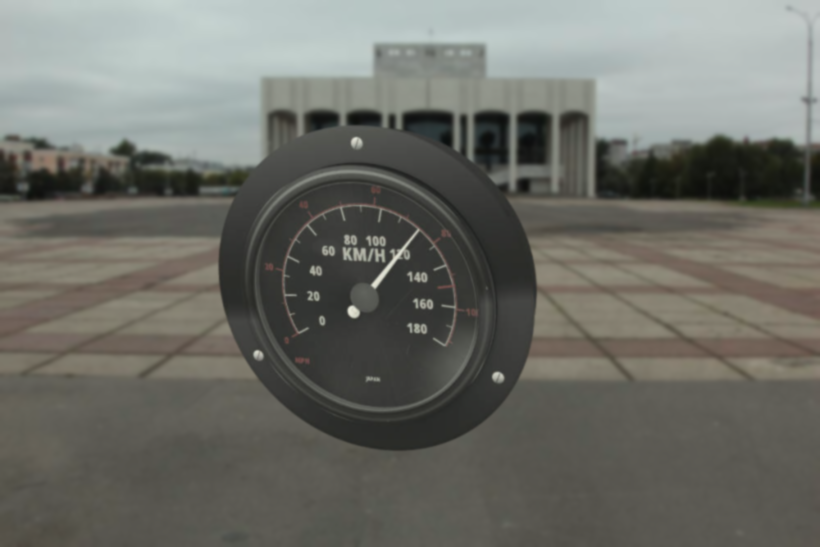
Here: 120km/h
